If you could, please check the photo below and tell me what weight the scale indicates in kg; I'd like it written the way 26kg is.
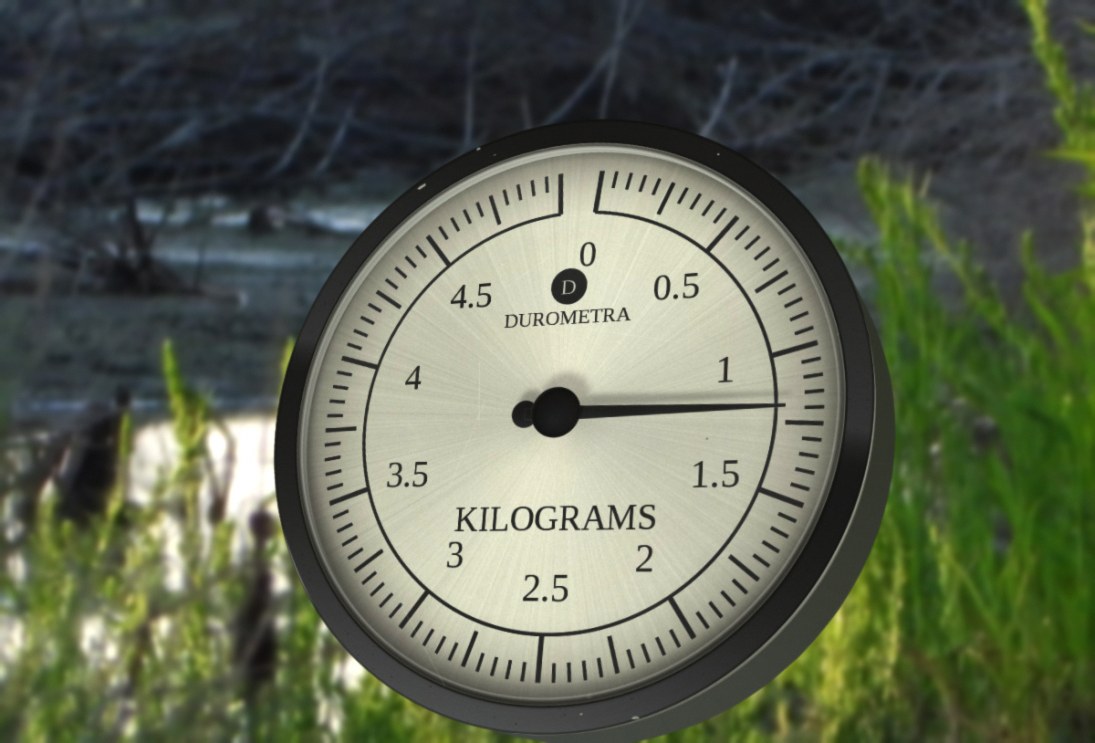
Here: 1.2kg
